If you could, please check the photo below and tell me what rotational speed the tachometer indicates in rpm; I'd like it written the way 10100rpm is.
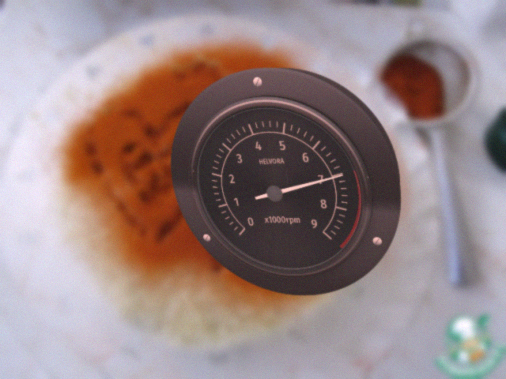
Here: 7000rpm
